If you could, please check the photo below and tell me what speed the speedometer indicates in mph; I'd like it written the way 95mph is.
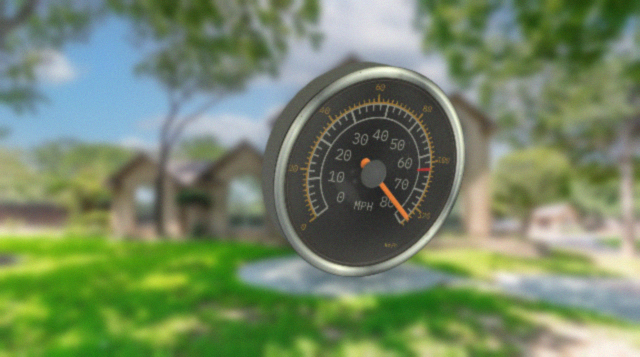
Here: 78mph
